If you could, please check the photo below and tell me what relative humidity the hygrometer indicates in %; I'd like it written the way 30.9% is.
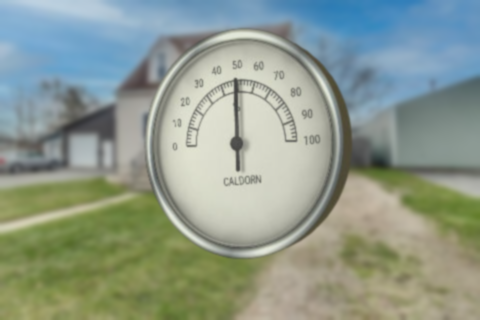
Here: 50%
